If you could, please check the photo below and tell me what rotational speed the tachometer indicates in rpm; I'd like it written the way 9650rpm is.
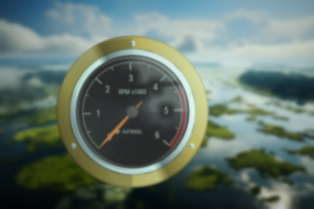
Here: 0rpm
